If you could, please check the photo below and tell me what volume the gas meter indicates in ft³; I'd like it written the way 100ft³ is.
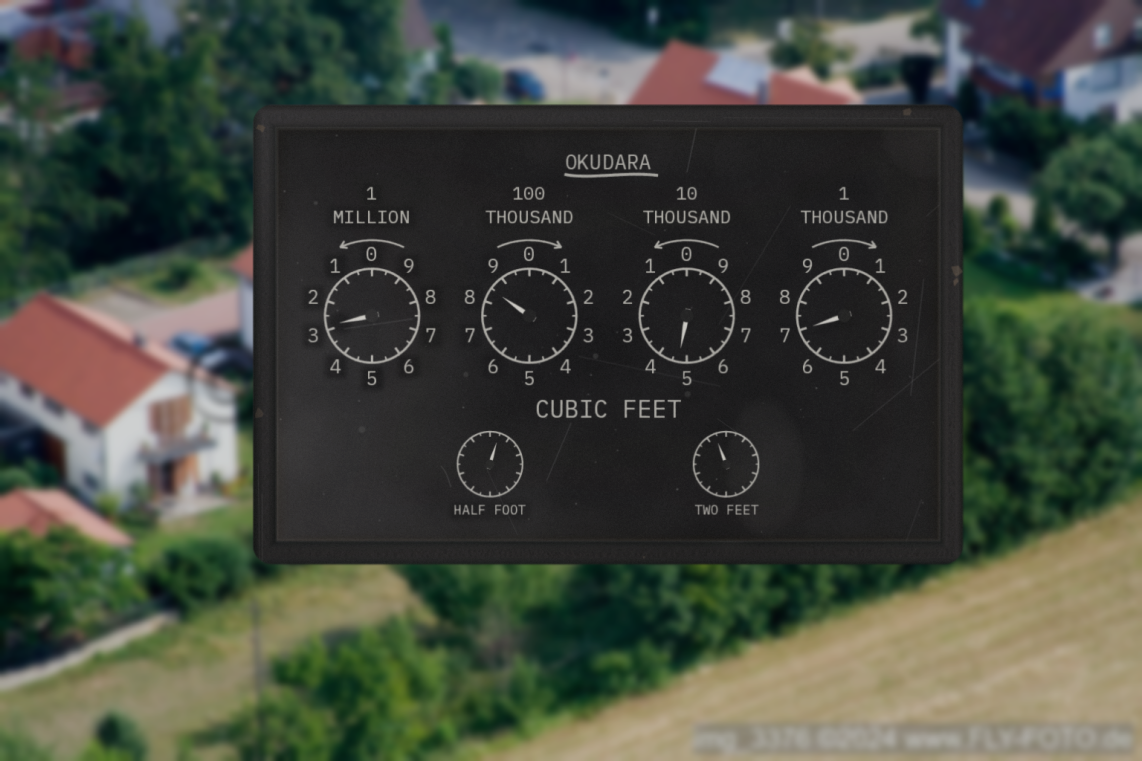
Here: 284700ft³
